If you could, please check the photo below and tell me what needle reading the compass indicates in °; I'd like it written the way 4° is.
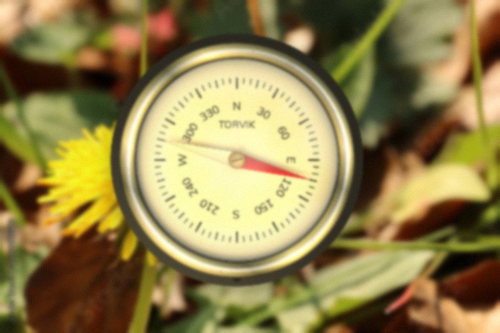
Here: 105°
